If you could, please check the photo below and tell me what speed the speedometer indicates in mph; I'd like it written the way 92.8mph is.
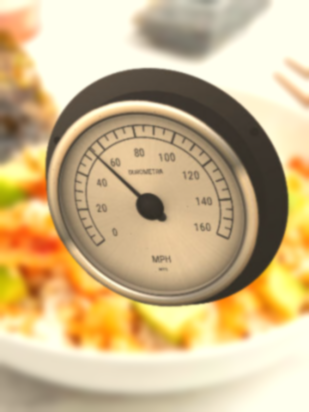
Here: 55mph
